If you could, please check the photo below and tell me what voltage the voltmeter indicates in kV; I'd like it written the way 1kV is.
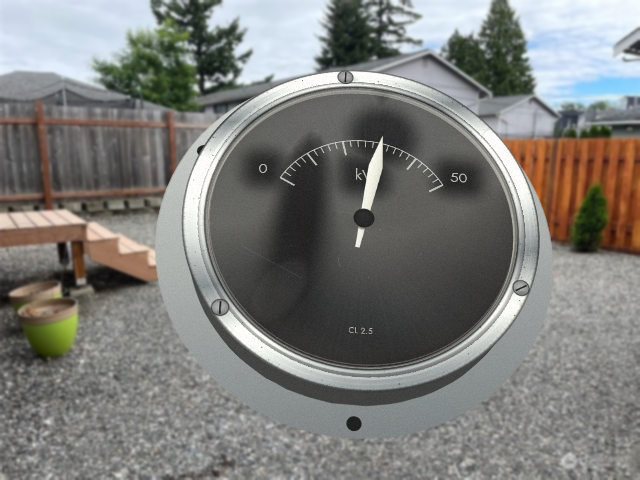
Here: 30kV
